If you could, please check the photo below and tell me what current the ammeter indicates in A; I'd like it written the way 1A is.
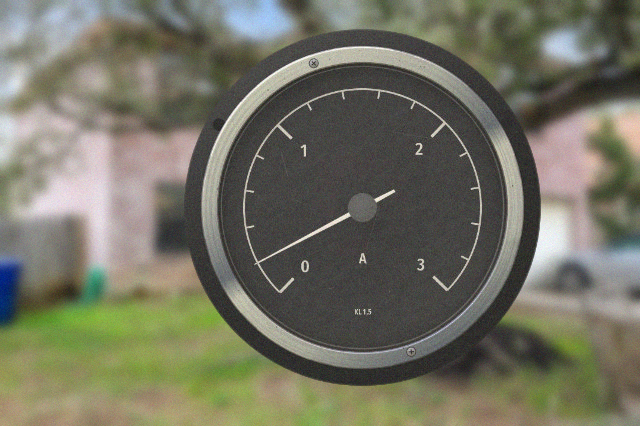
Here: 0.2A
